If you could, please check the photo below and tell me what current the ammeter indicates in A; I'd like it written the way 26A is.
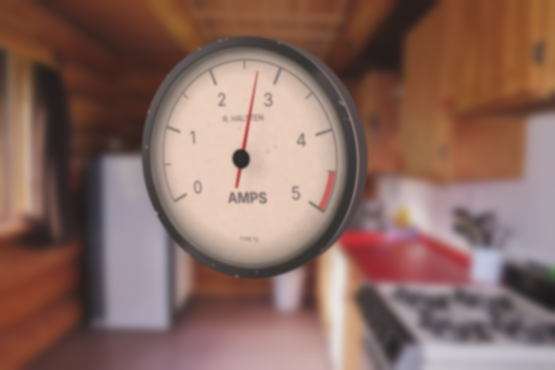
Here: 2.75A
